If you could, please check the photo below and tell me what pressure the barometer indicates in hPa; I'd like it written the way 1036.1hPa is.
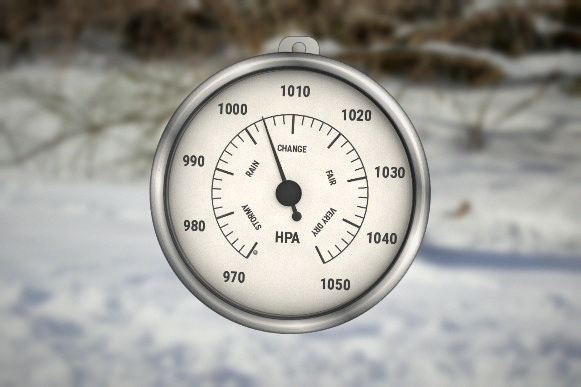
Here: 1004hPa
